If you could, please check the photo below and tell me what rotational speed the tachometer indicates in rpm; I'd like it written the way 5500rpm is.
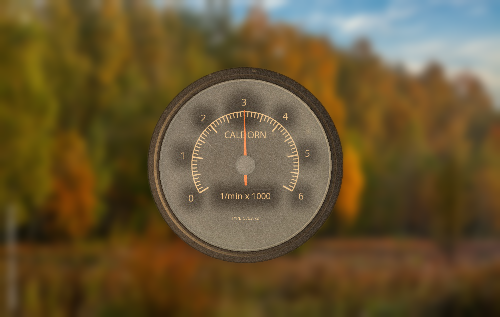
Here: 3000rpm
